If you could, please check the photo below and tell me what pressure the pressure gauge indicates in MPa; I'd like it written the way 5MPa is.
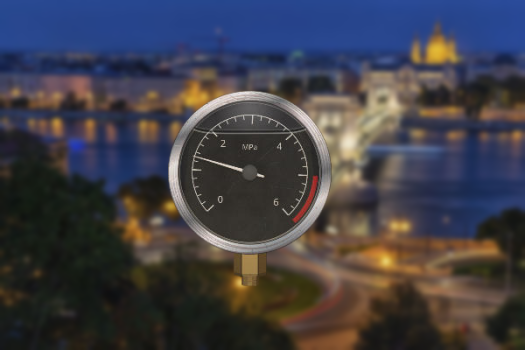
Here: 1.3MPa
